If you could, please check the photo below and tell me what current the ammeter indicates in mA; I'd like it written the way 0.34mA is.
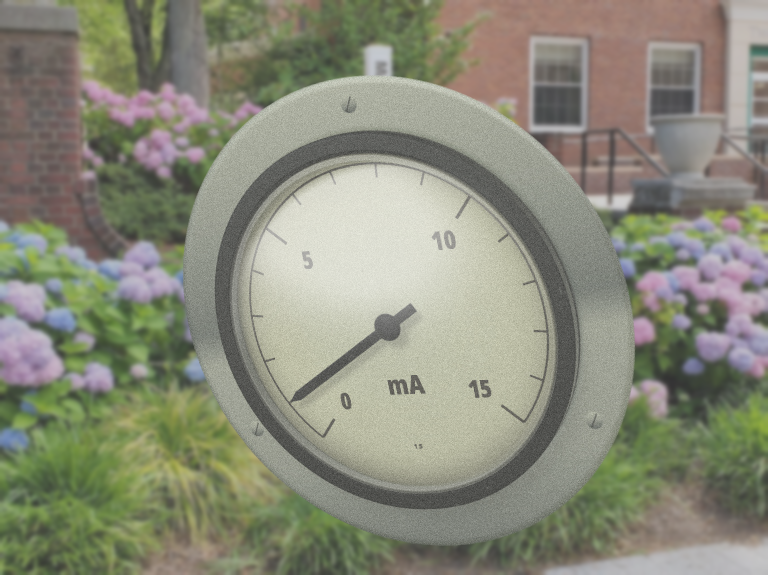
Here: 1mA
